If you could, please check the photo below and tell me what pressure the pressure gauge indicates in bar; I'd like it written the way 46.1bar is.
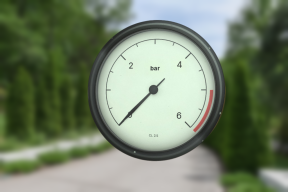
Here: 0bar
